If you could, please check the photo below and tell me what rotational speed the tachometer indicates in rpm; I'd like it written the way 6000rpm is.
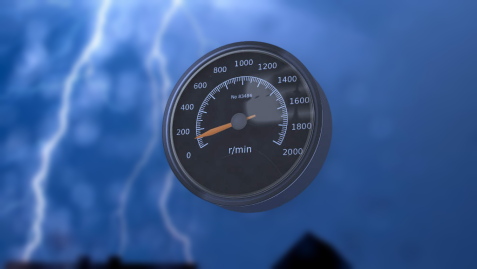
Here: 100rpm
